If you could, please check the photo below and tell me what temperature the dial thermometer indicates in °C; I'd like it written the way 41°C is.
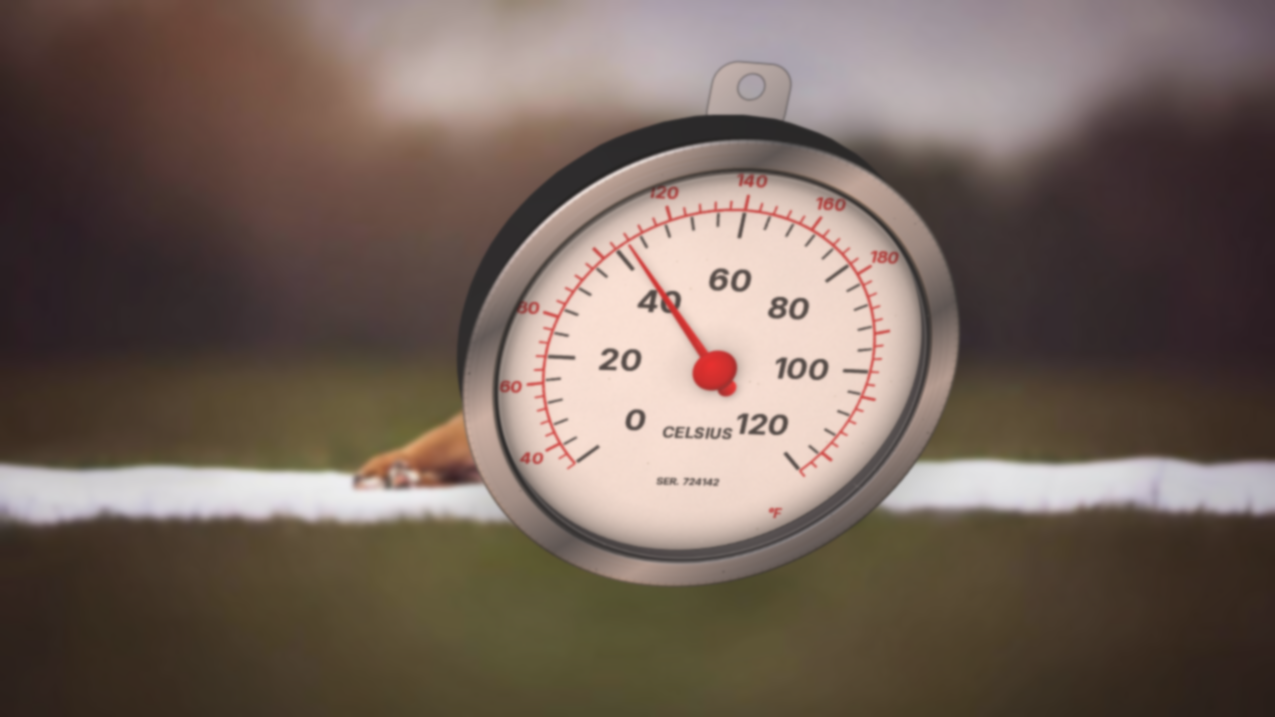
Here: 42°C
